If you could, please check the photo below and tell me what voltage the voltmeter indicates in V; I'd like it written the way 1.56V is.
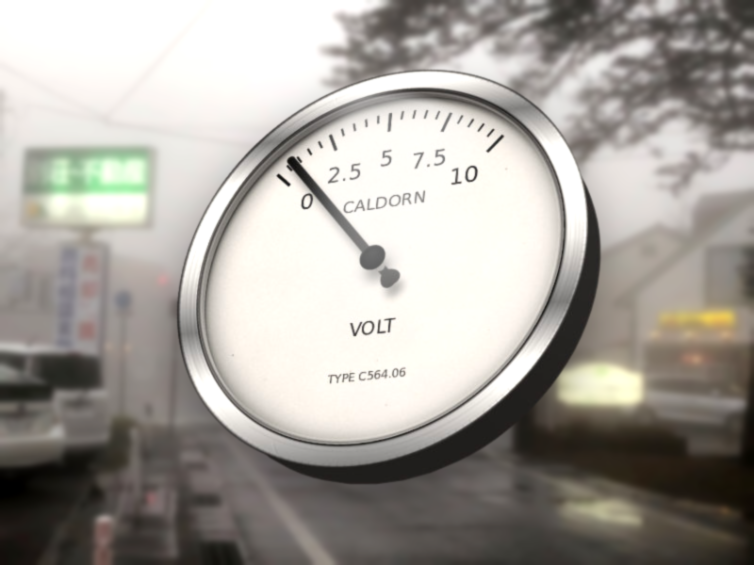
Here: 0.75V
